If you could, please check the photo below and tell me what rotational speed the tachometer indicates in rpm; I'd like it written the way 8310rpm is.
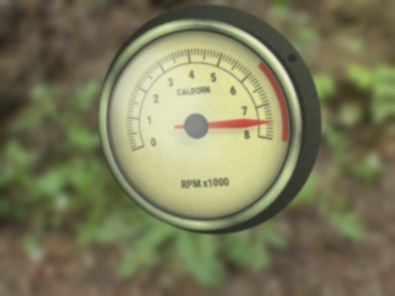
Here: 7500rpm
